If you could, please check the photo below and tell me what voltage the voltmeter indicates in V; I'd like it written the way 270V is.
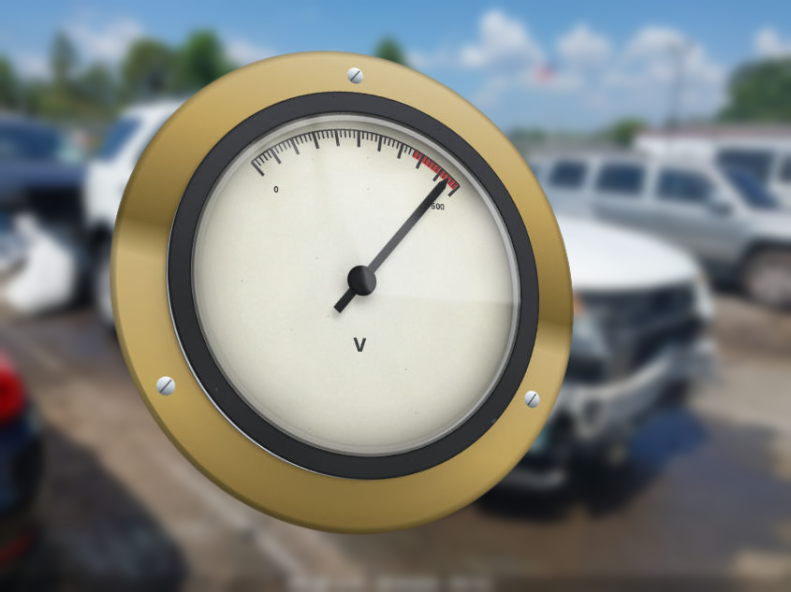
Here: 470V
